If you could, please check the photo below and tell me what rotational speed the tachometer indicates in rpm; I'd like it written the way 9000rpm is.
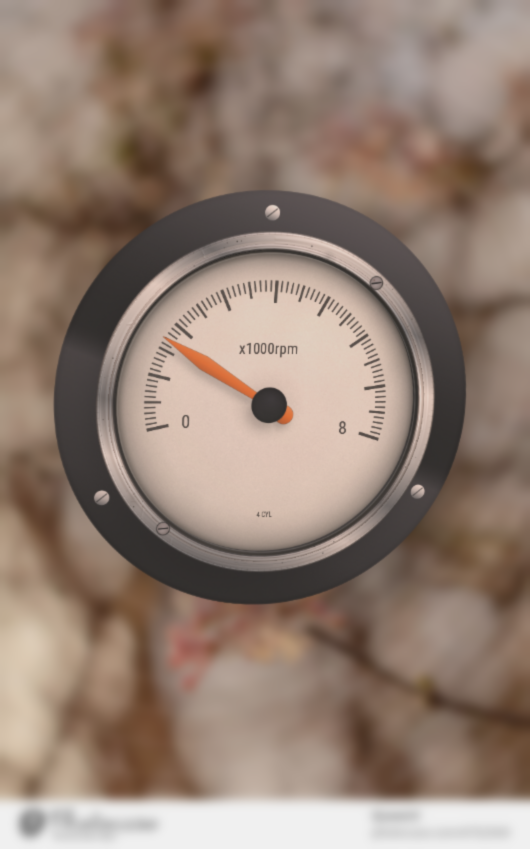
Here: 1700rpm
